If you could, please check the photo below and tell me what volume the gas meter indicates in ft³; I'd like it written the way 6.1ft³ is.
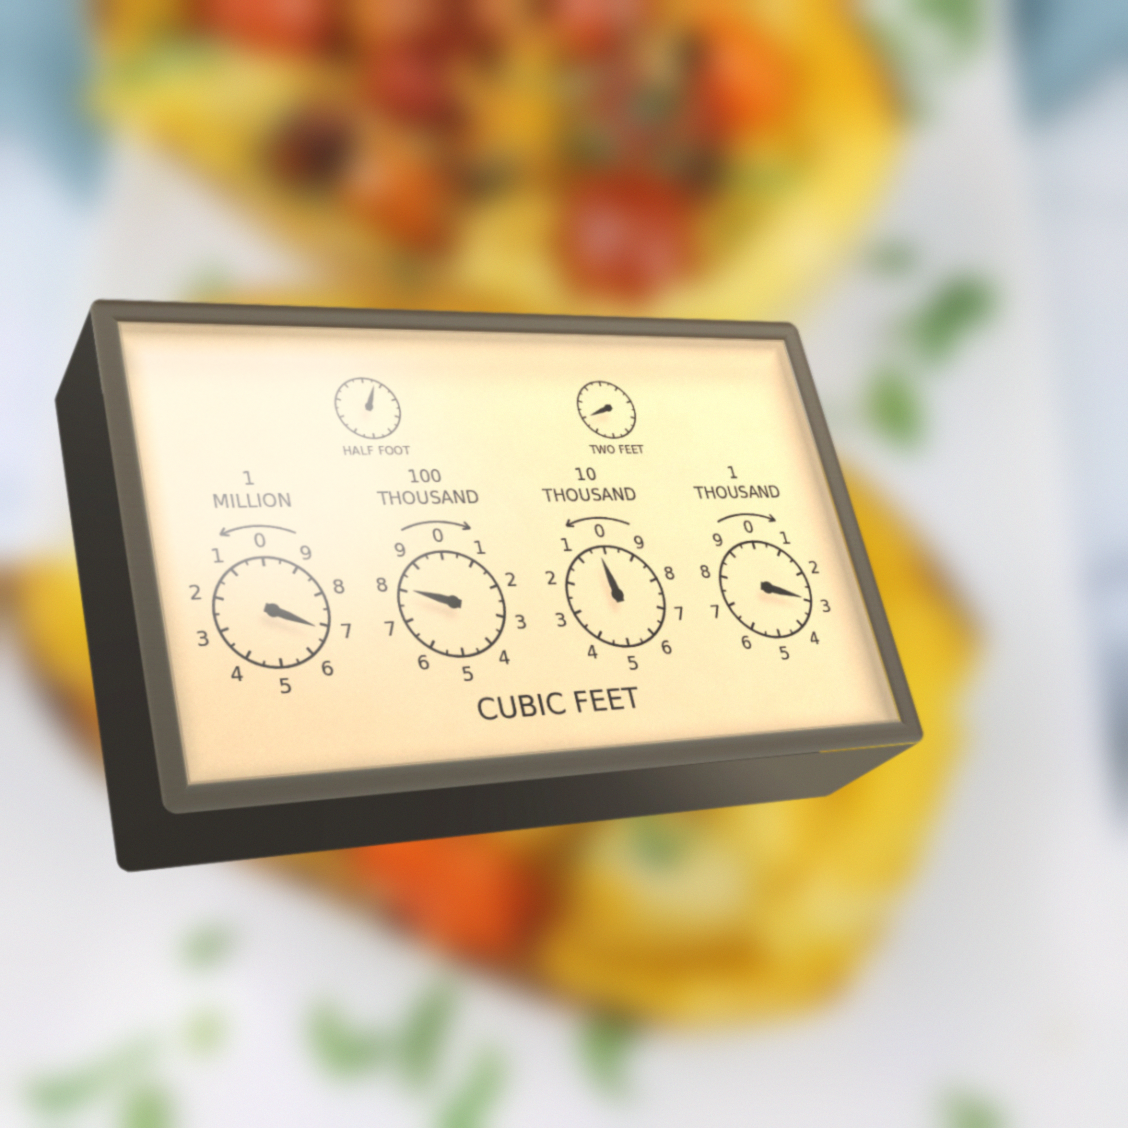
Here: 680300ft³
